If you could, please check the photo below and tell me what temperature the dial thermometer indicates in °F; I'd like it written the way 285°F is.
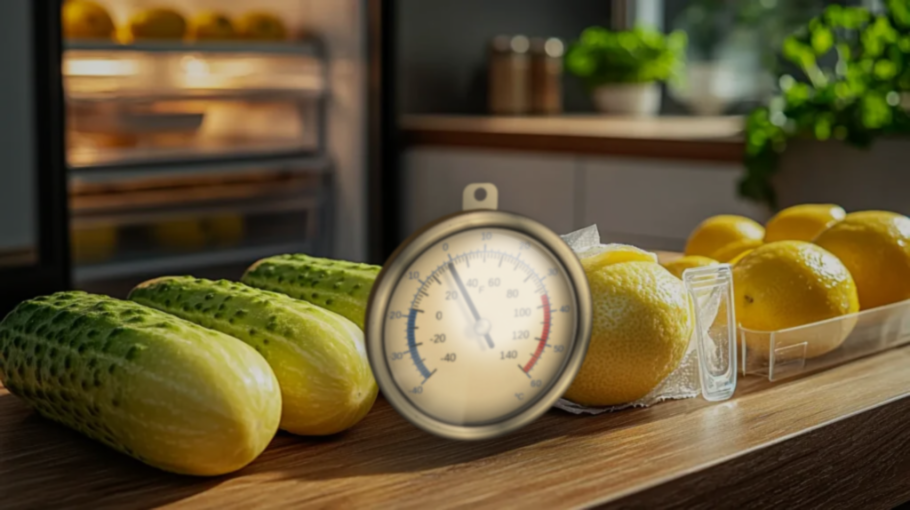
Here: 30°F
